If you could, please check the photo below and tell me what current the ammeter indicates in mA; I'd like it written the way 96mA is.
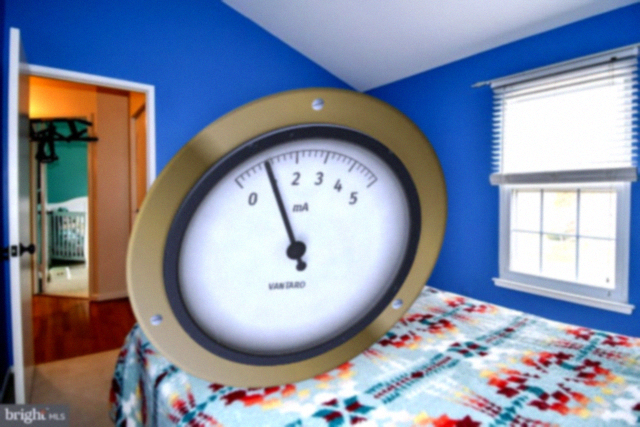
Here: 1mA
